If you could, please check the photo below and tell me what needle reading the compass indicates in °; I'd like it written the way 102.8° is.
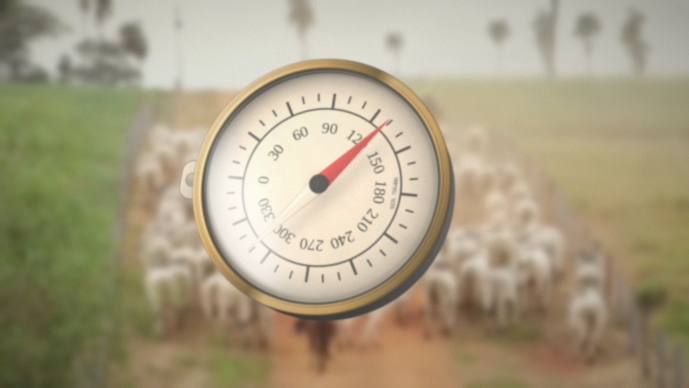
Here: 130°
